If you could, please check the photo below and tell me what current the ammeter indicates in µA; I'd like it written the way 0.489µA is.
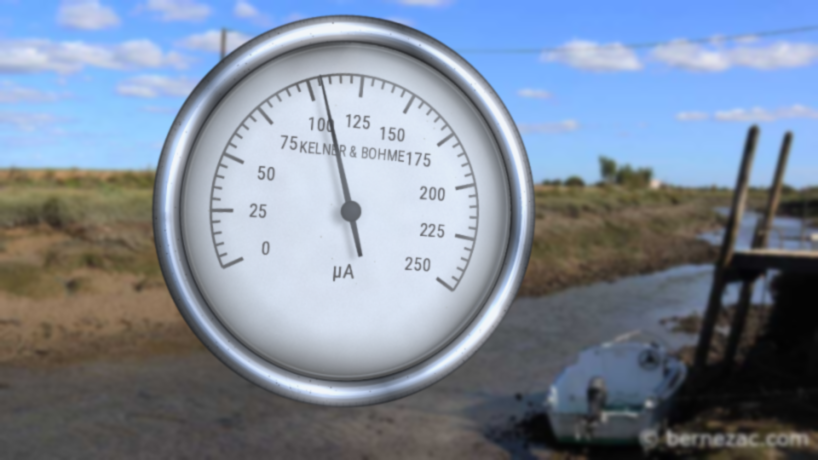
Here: 105µA
